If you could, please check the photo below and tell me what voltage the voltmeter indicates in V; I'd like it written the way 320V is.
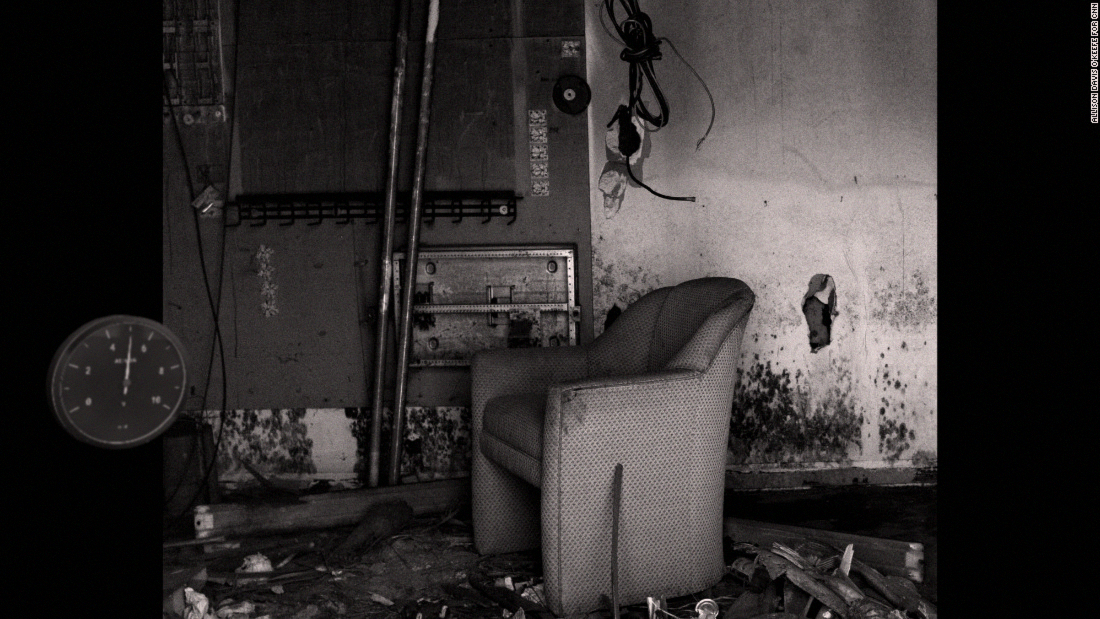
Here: 5V
